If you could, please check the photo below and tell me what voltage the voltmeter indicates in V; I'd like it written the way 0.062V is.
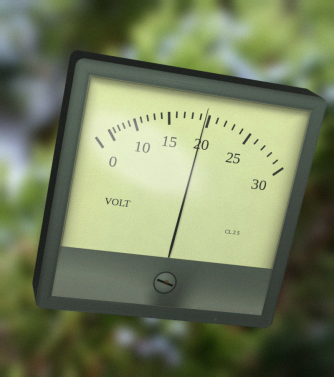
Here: 19.5V
